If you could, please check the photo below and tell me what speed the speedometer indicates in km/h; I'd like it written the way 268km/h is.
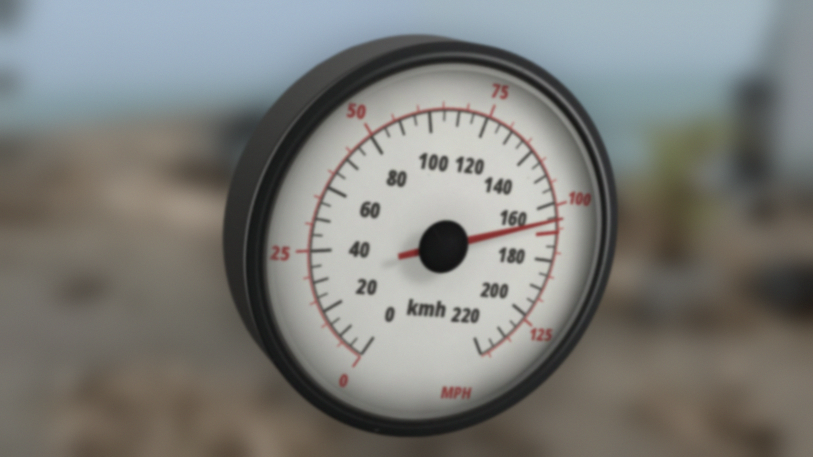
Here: 165km/h
